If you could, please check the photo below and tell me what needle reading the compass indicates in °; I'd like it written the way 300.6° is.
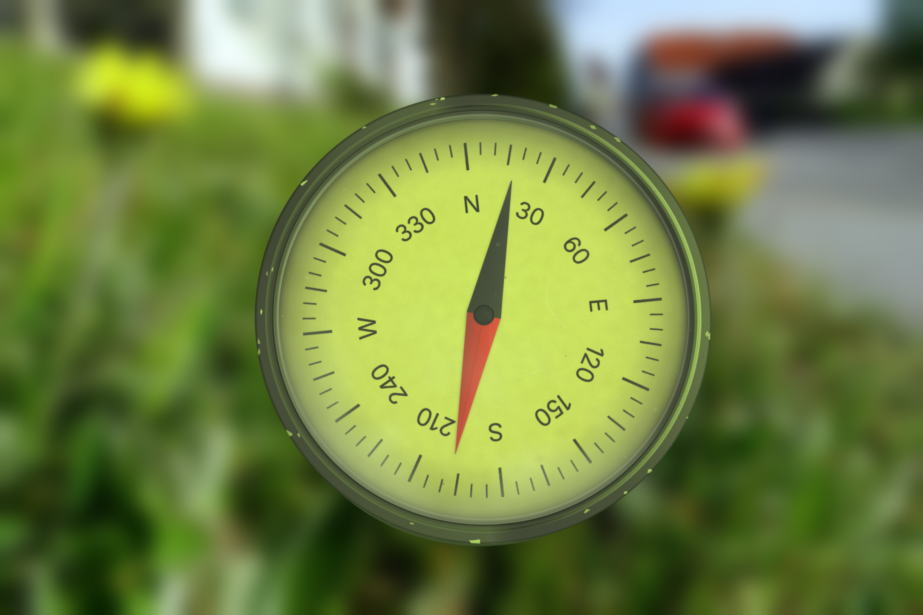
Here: 197.5°
